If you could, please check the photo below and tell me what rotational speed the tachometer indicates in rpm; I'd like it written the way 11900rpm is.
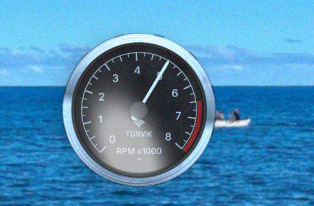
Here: 5000rpm
